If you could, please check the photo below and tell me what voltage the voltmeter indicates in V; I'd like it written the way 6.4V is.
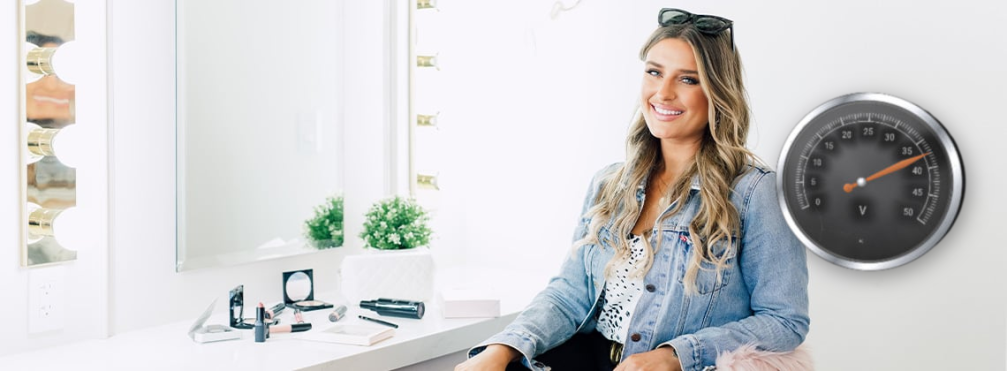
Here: 37.5V
